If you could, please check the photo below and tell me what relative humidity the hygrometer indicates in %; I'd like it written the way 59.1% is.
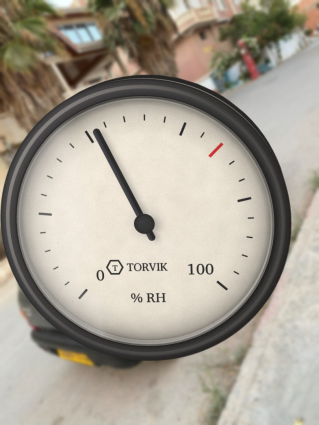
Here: 42%
